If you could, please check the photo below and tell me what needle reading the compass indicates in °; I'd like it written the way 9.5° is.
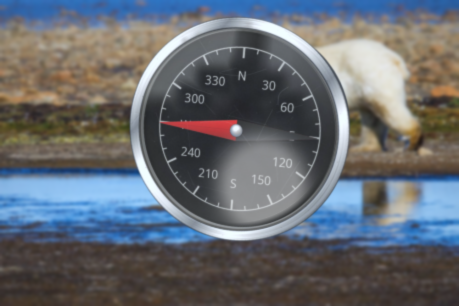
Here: 270°
